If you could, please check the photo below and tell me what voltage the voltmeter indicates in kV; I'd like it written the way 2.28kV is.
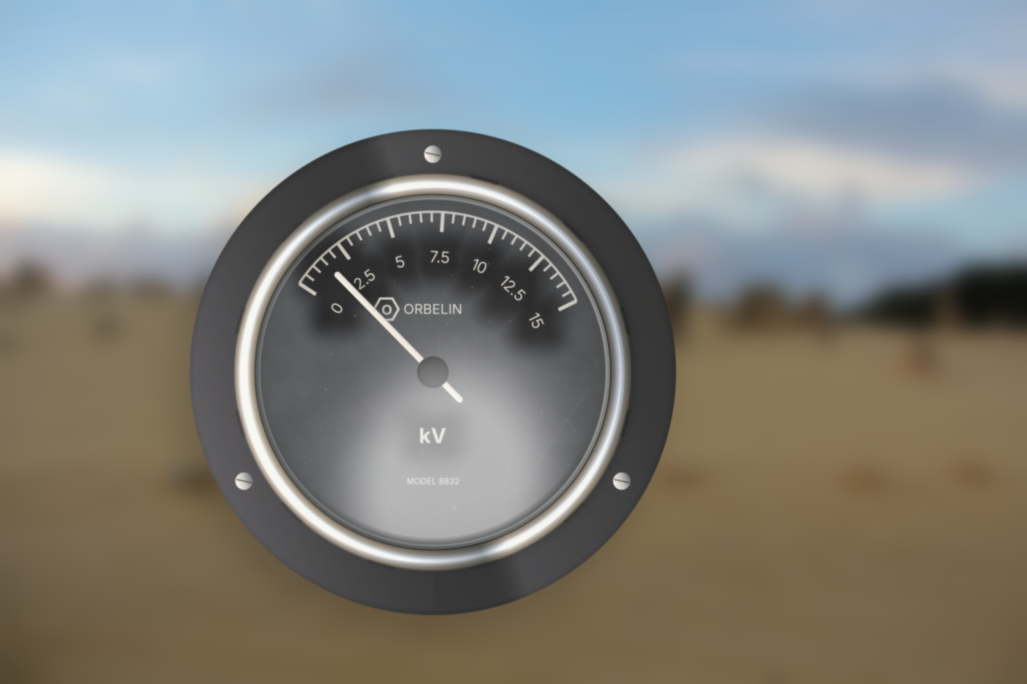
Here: 1.5kV
